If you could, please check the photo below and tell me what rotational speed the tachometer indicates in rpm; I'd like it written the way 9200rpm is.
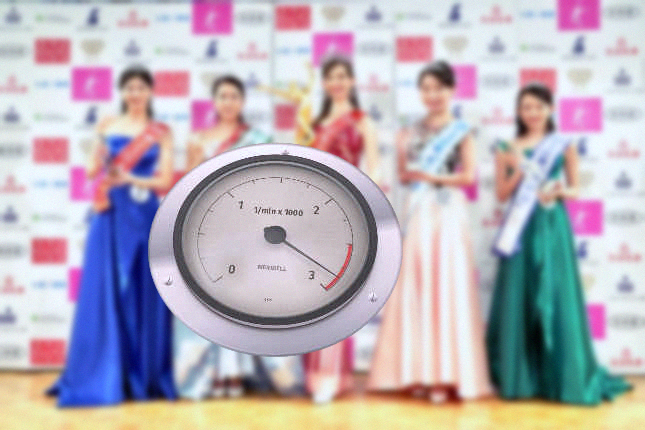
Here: 2875rpm
